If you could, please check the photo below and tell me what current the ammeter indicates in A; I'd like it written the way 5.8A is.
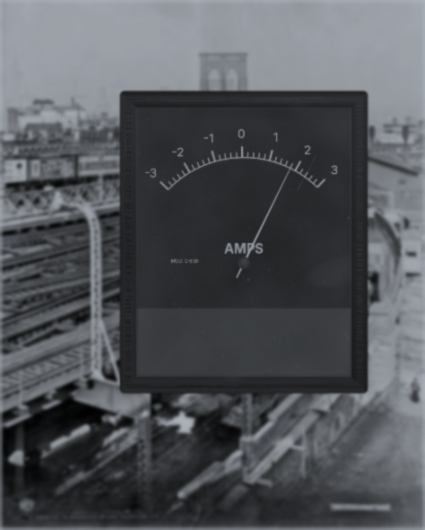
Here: 1.8A
